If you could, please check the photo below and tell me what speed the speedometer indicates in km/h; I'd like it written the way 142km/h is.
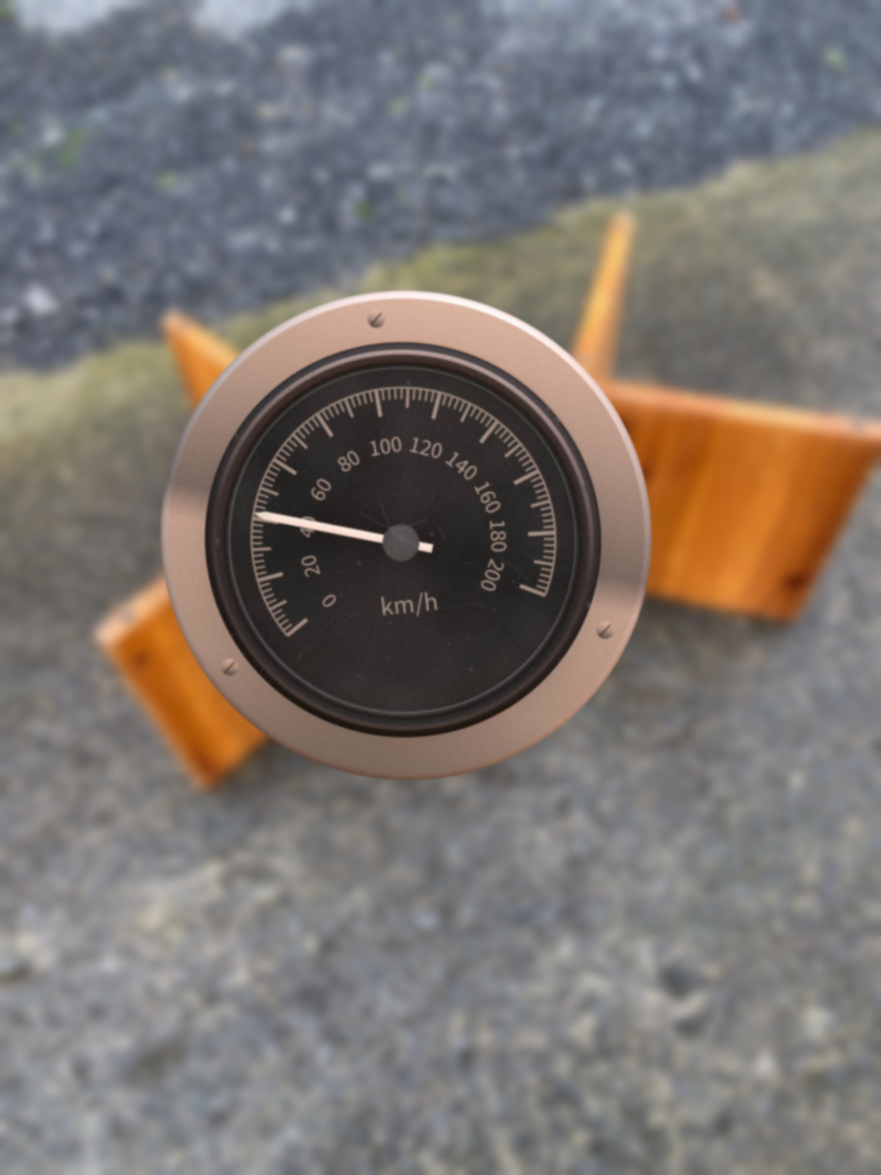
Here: 42km/h
